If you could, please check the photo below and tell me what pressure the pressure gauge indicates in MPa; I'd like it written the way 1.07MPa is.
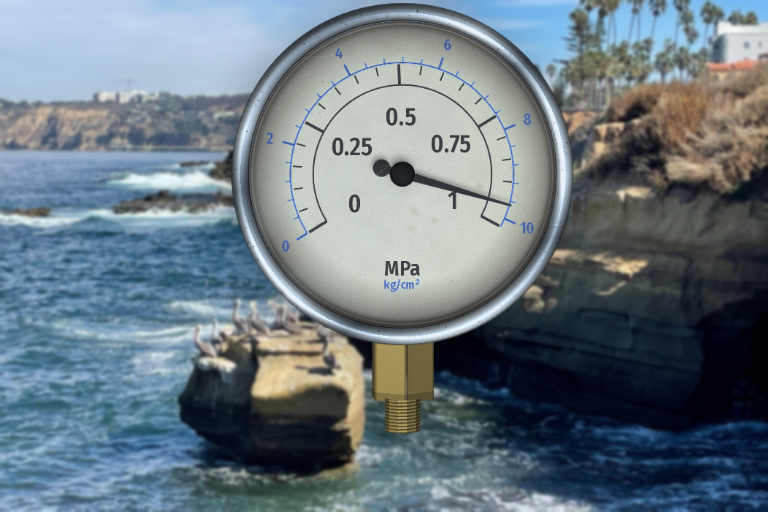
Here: 0.95MPa
